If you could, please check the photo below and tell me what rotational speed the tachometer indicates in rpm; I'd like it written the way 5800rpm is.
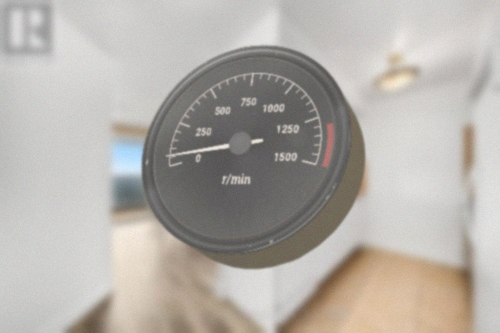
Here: 50rpm
